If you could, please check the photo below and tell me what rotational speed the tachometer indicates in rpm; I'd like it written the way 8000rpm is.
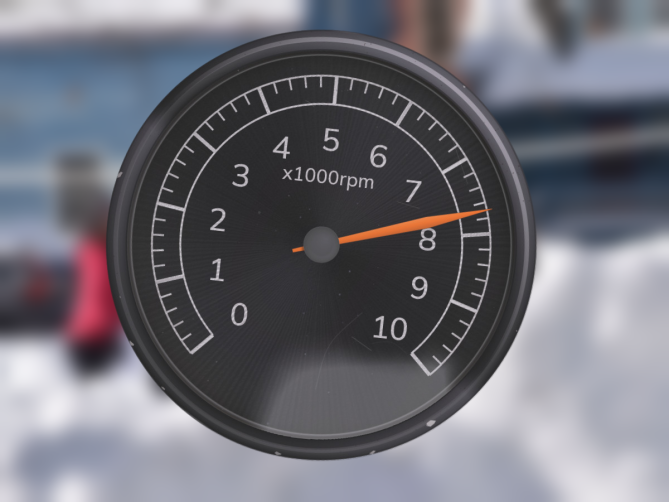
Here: 7700rpm
